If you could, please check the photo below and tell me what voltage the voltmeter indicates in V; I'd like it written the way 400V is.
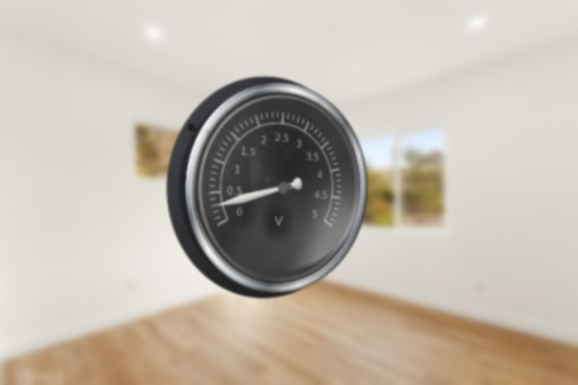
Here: 0.3V
